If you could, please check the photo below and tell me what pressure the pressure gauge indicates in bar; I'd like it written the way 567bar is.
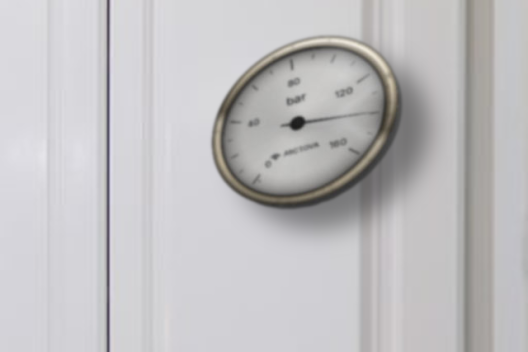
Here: 140bar
